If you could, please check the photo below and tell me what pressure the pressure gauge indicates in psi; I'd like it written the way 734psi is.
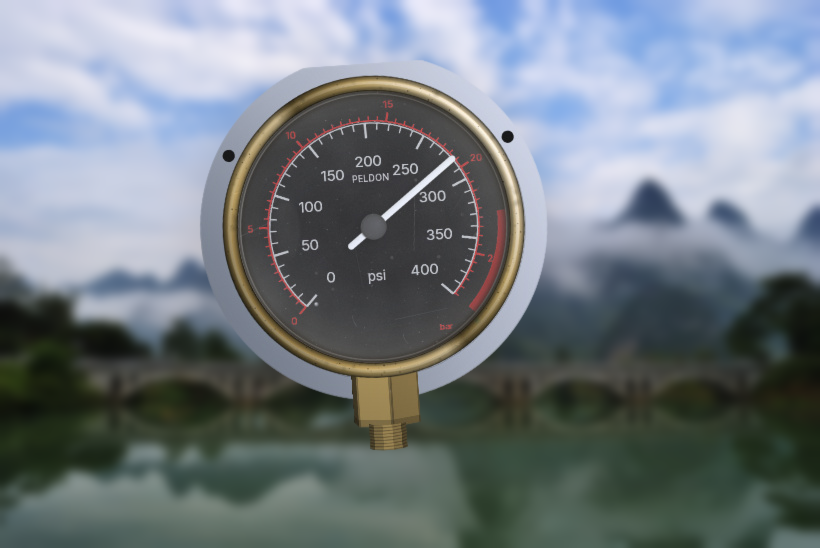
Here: 280psi
